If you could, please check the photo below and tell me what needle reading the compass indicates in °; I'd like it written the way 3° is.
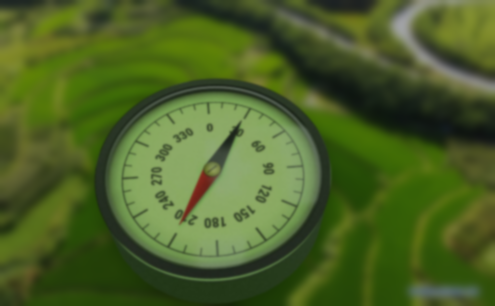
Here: 210°
